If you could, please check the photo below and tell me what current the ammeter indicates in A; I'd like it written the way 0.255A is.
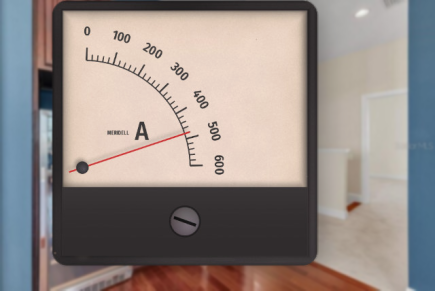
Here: 480A
